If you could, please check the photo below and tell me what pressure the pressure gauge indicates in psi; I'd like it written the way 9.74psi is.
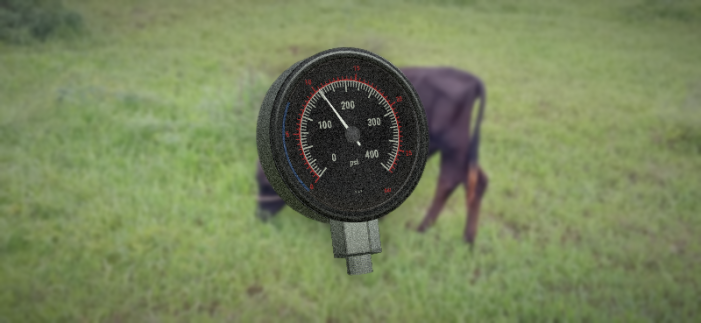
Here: 150psi
